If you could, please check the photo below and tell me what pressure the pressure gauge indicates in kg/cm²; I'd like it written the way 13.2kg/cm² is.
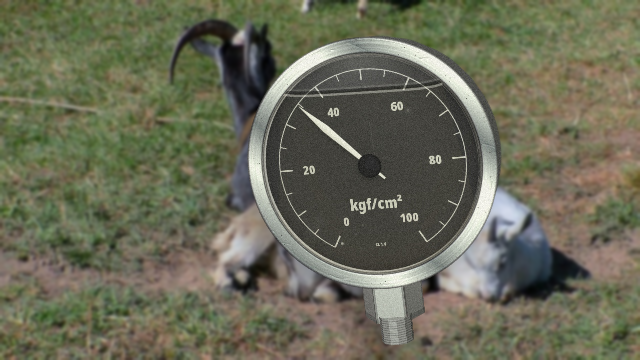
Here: 35kg/cm²
